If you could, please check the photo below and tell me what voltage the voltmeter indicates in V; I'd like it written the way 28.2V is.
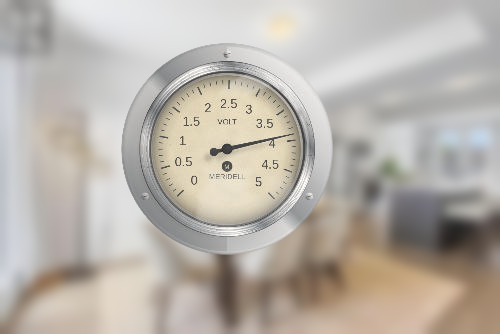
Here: 3.9V
